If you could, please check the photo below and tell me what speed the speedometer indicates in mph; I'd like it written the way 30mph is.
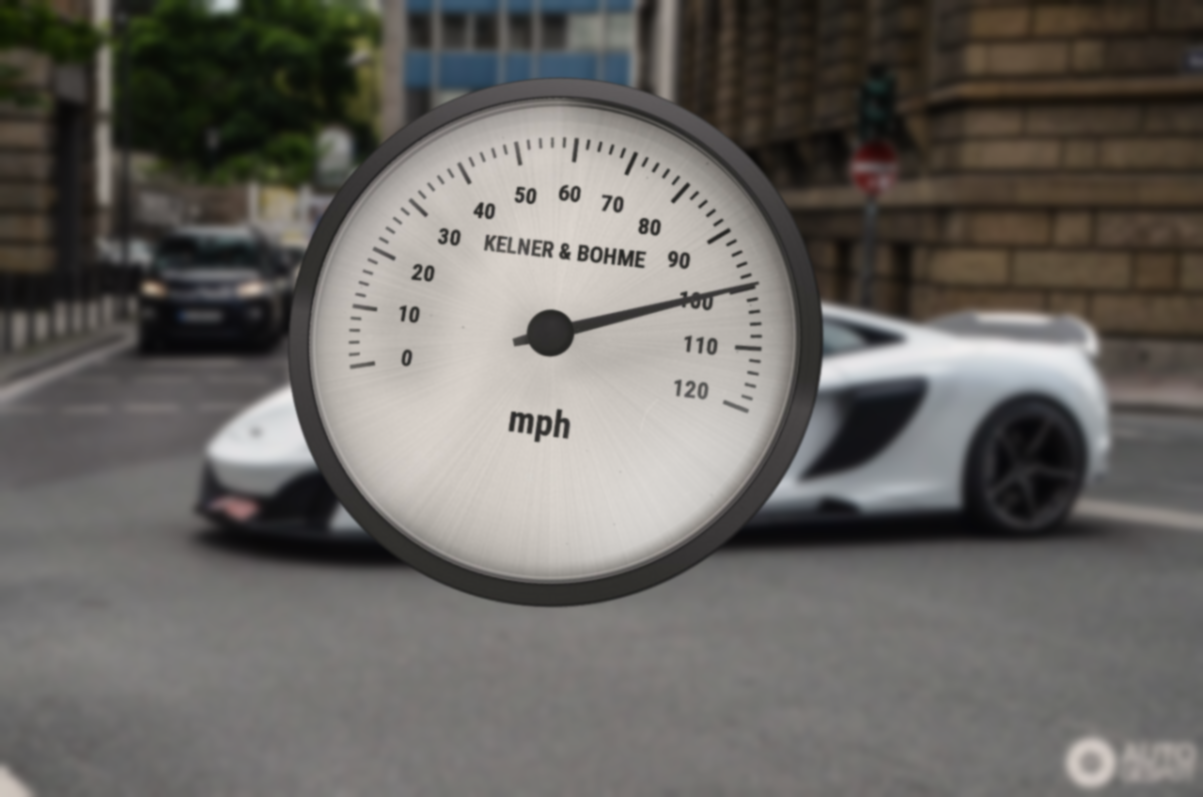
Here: 100mph
